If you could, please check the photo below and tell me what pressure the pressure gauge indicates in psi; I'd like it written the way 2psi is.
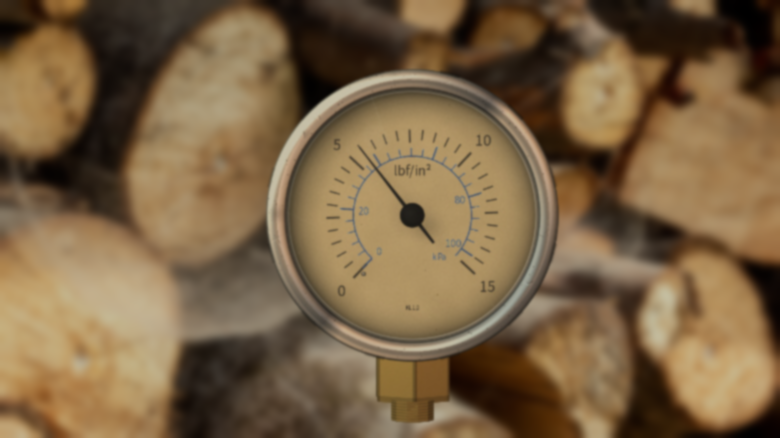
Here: 5.5psi
